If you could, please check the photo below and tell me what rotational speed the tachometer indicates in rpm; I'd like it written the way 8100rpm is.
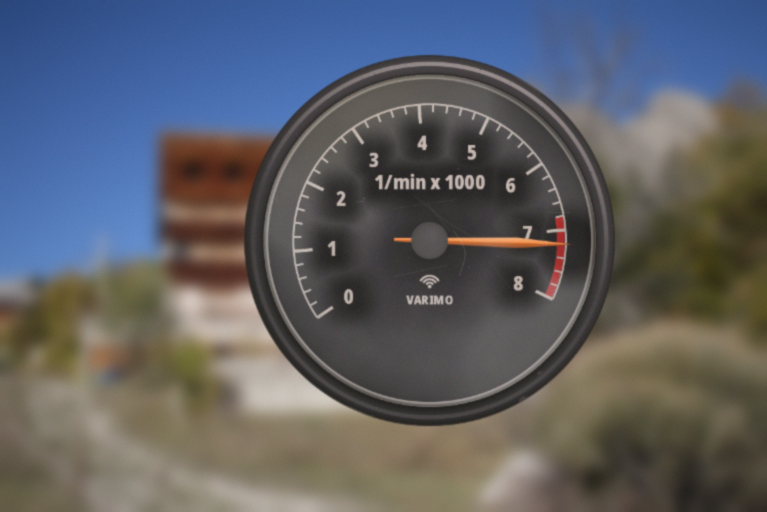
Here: 7200rpm
